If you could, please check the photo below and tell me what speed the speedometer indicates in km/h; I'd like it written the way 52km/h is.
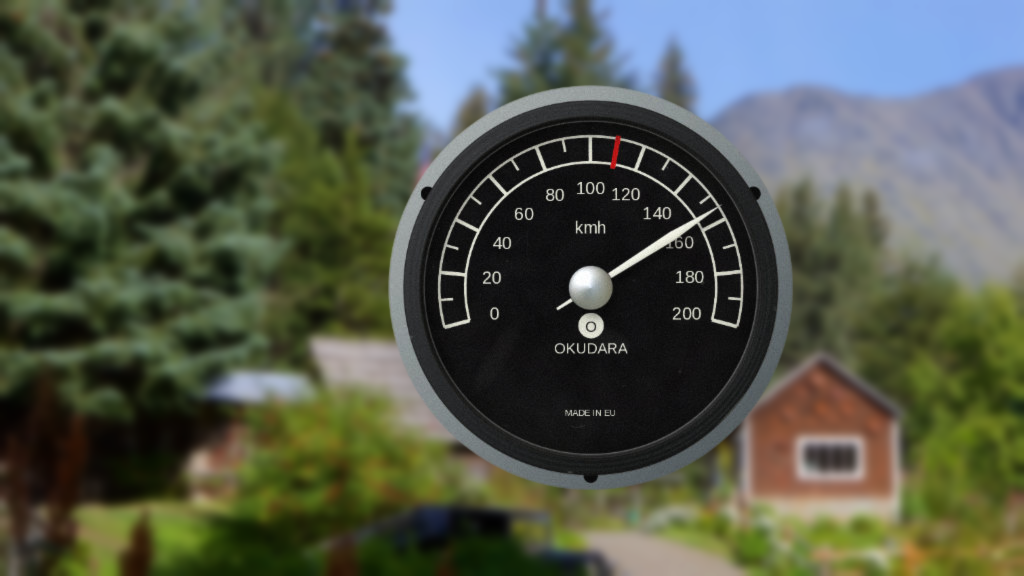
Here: 155km/h
